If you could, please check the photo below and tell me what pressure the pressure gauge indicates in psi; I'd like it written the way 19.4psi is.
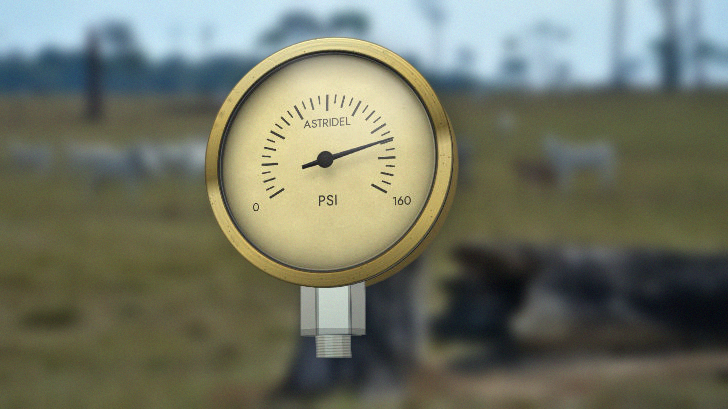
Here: 130psi
